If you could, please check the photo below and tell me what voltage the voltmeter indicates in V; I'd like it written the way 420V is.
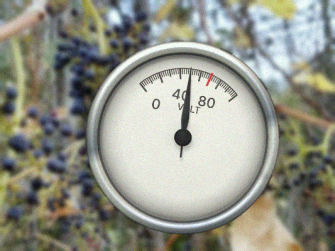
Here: 50V
